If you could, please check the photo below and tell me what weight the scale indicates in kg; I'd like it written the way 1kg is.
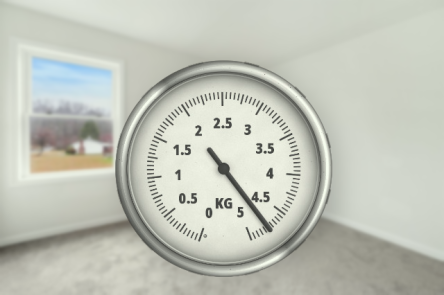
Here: 4.75kg
